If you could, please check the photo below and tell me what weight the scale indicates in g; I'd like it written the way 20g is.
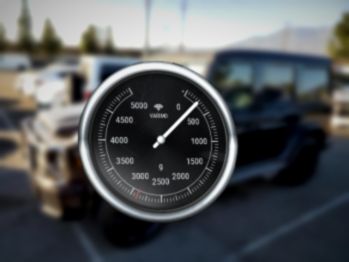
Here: 250g
